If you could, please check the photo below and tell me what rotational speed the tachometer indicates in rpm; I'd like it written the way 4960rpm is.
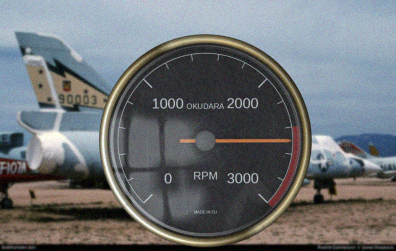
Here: 2500rpm
